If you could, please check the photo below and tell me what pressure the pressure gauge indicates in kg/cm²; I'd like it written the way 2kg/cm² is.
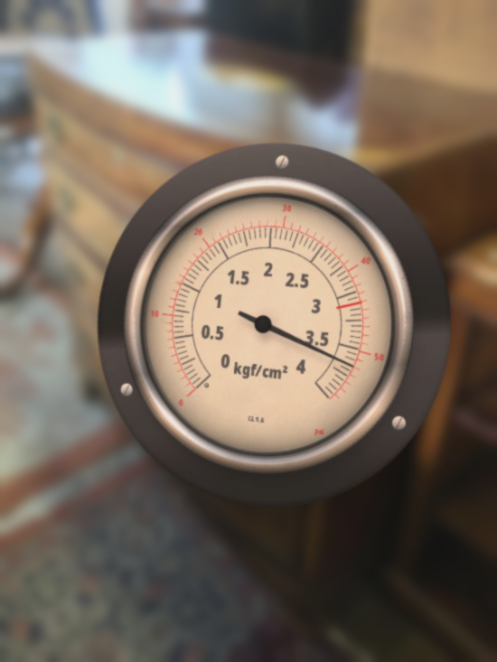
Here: 3.65kg/cm²
